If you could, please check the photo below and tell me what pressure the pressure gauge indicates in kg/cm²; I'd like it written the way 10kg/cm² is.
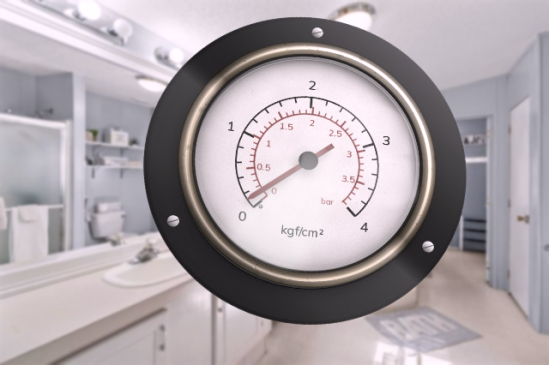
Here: 0.1kg/cm²
